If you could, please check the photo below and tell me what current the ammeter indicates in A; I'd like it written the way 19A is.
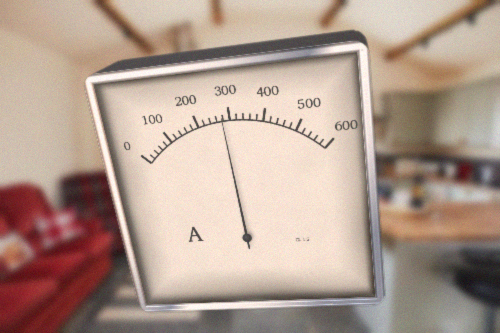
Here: 280A
